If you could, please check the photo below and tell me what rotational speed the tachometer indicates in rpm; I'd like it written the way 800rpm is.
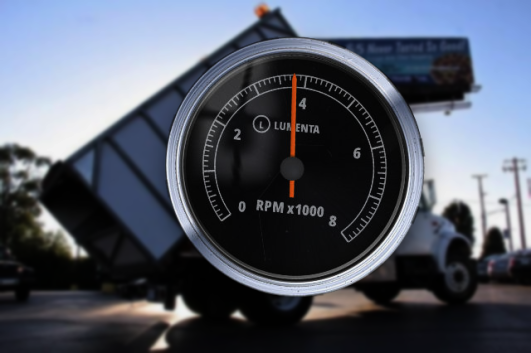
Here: 3800rpm
